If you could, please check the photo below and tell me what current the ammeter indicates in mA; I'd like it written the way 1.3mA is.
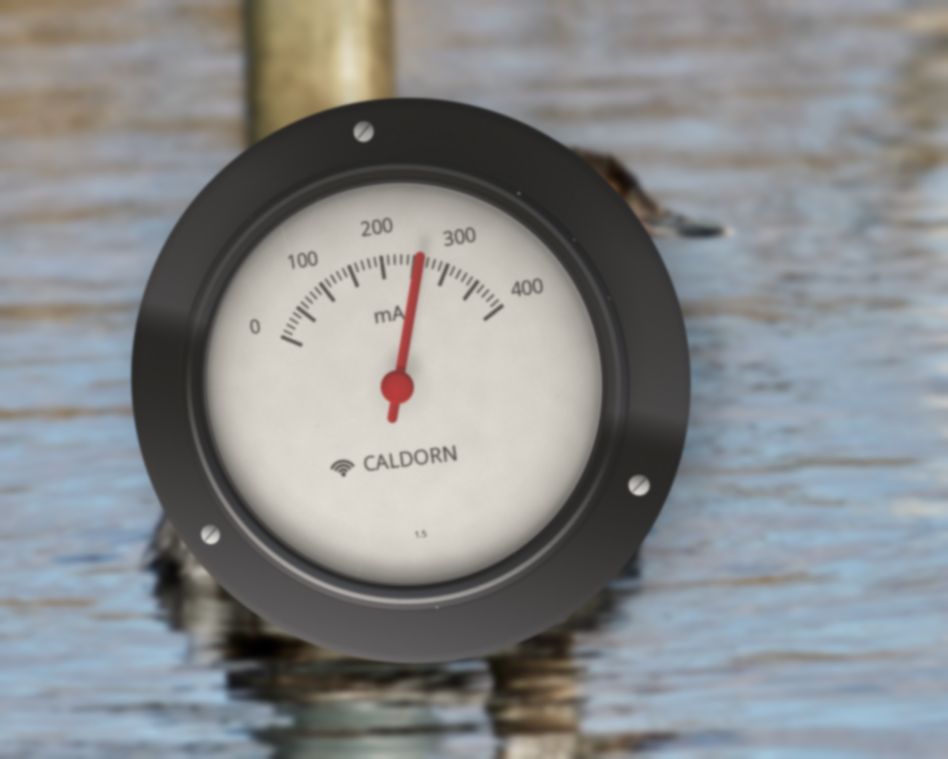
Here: 260mA
